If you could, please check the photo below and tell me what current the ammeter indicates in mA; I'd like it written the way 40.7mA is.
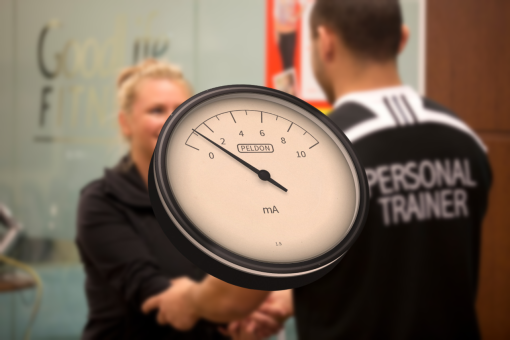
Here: 1mA
